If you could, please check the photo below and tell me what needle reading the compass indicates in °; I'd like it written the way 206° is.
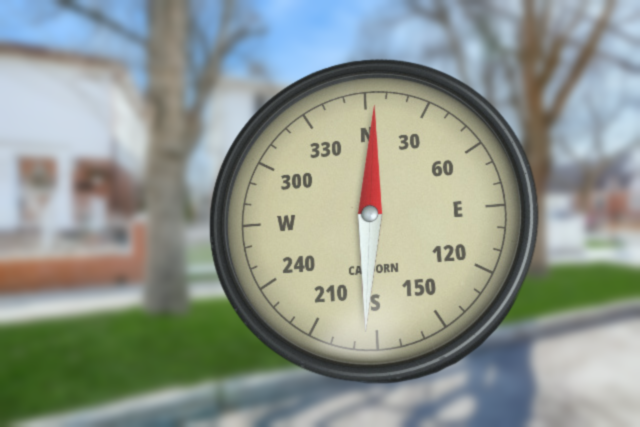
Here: 5°
